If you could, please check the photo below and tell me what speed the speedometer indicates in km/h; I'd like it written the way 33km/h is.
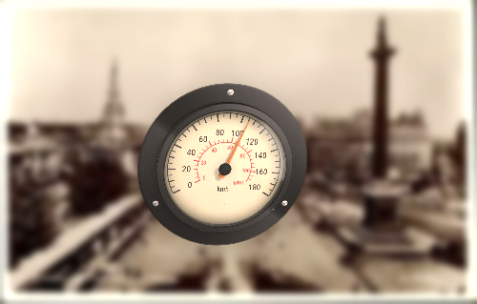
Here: 105km/h
